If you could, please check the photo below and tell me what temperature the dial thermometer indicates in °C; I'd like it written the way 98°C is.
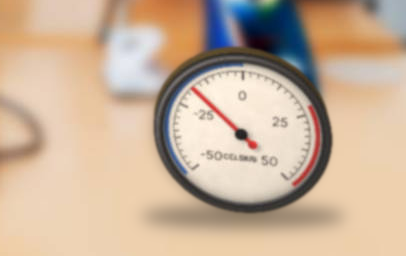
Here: -17.5°C
